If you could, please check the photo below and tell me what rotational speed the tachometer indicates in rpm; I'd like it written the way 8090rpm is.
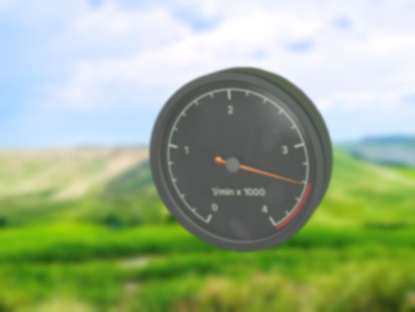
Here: 3400rpm
